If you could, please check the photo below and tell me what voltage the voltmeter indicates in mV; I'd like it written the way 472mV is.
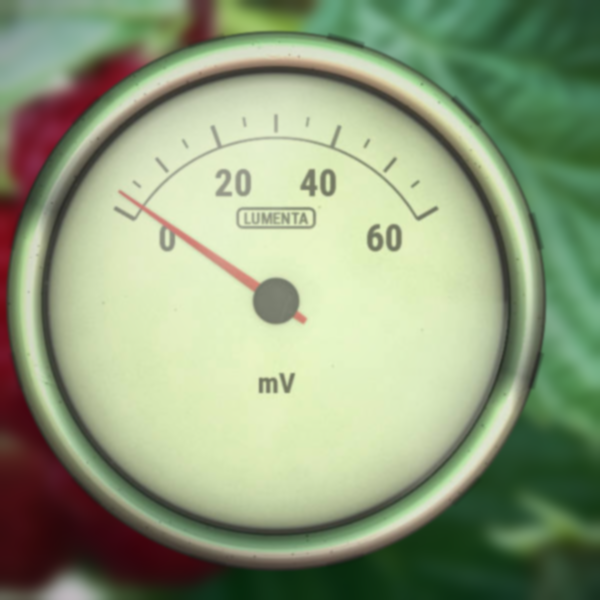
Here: 2.5mV
